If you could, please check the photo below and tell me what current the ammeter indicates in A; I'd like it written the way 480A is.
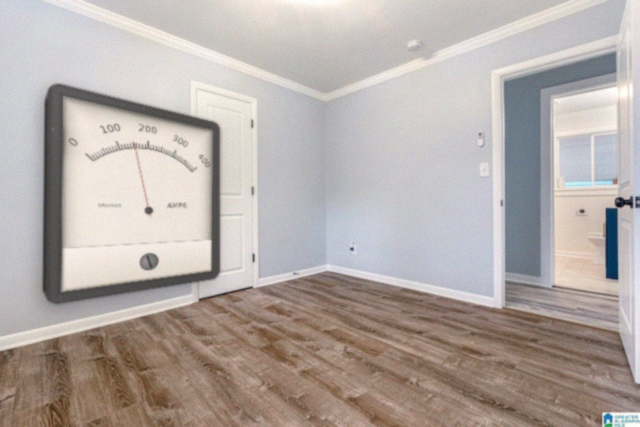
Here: 150A
